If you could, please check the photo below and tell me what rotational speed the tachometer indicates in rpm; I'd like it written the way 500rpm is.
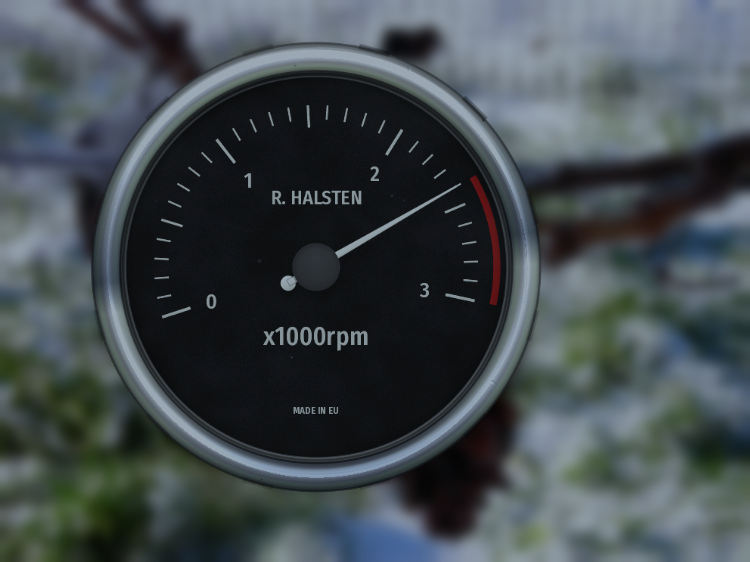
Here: 2400rpm
